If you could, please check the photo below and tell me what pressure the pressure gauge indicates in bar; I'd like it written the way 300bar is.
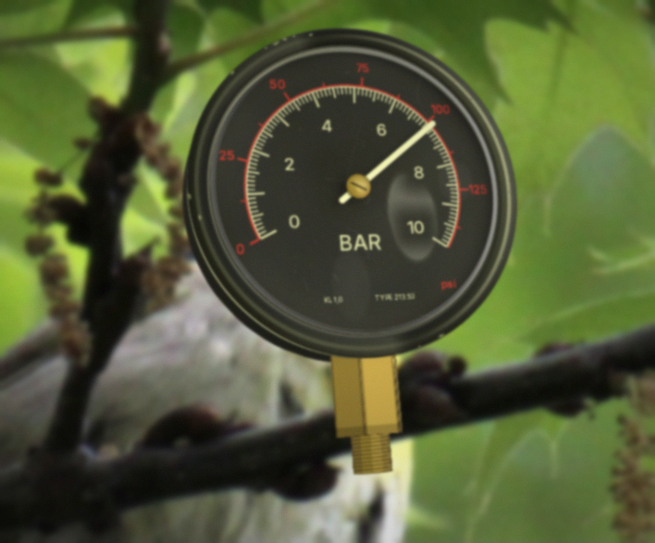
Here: 7bar
